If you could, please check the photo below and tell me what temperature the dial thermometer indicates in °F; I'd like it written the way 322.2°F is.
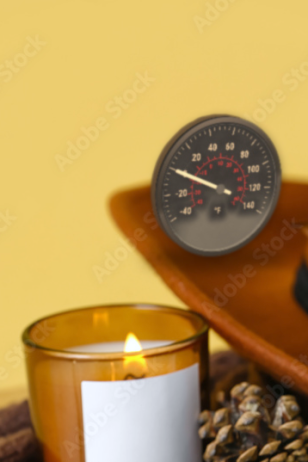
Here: 0°F
